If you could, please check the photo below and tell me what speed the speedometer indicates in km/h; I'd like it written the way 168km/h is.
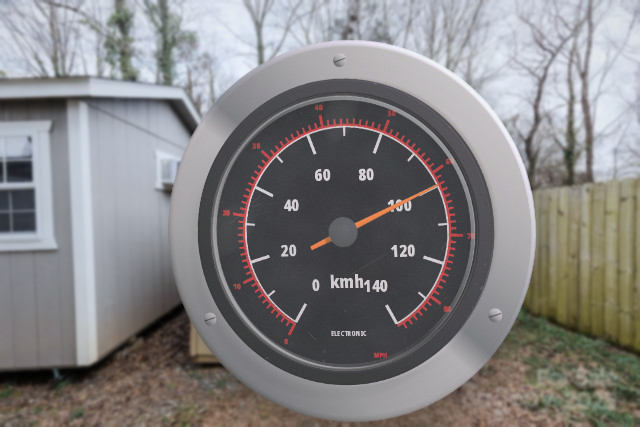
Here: 100km/h
